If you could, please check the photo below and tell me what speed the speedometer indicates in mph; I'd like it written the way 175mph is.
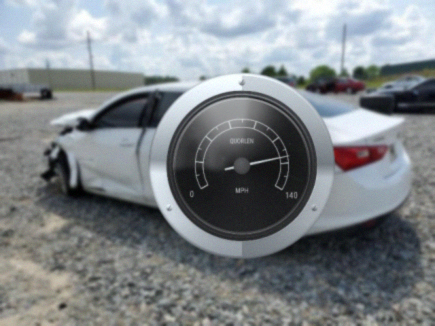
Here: 115mph
